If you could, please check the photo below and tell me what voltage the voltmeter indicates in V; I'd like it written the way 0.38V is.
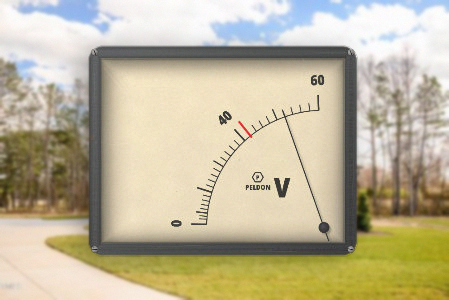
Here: 52V
